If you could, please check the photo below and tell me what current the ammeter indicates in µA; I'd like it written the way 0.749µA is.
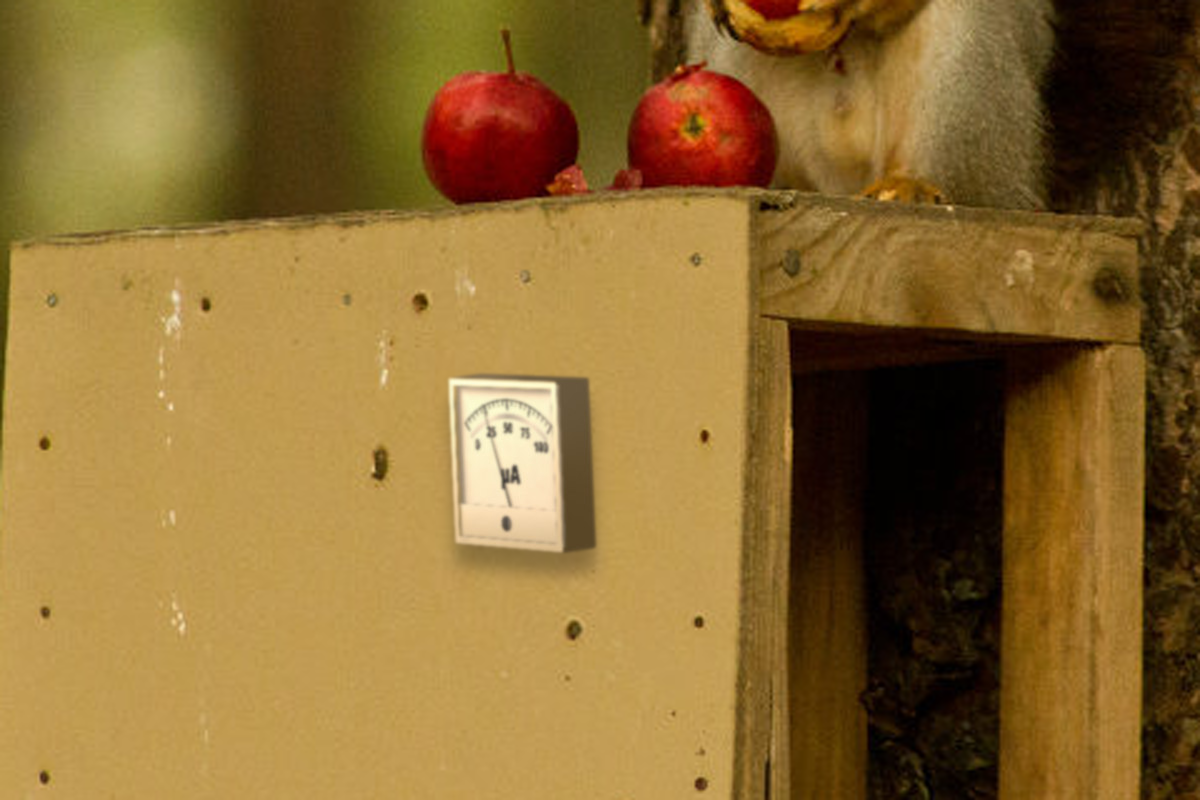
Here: 25µA
